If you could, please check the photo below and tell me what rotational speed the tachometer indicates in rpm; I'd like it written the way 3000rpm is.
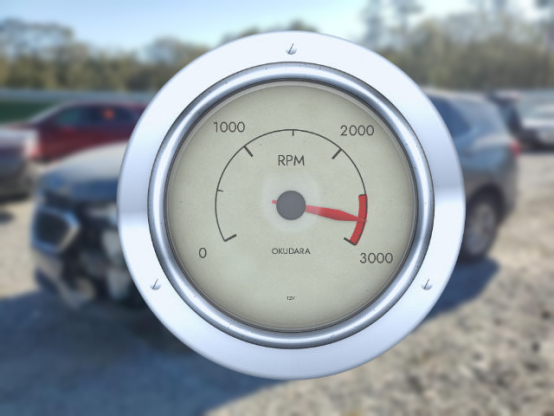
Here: 2750rpm
